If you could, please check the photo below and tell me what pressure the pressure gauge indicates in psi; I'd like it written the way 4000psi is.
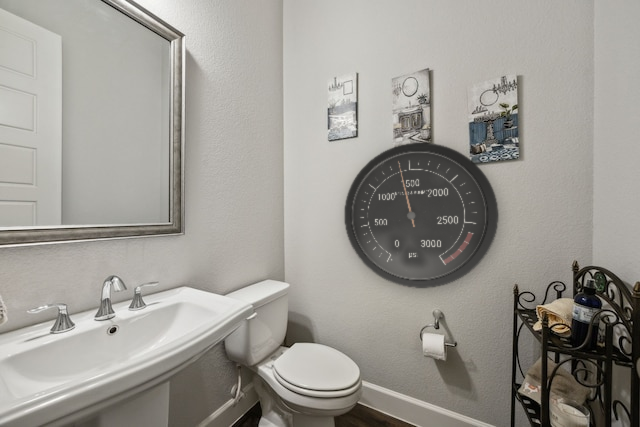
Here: 1400psi
